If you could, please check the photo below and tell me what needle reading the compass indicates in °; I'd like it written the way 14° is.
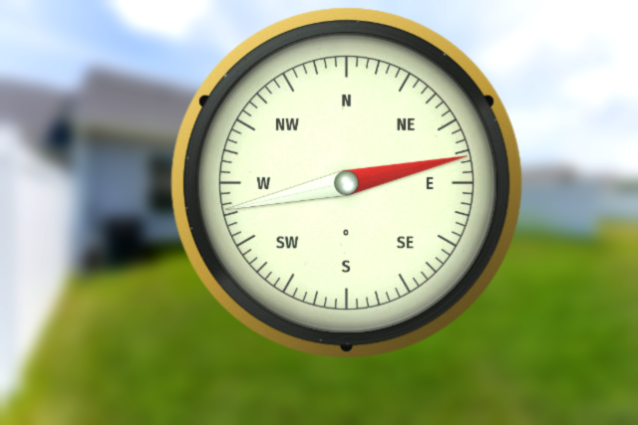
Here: 77.5°
